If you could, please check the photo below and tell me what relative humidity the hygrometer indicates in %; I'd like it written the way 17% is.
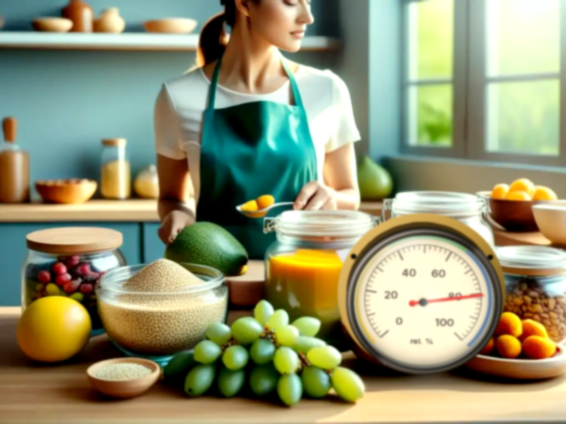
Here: 80%
